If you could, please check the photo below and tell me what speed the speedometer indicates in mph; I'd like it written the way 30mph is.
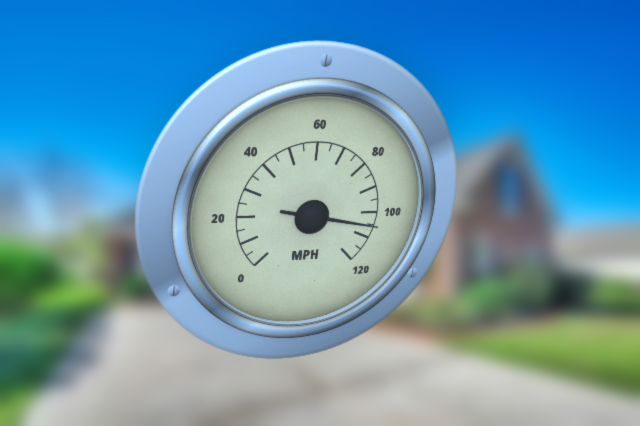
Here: 105mph
